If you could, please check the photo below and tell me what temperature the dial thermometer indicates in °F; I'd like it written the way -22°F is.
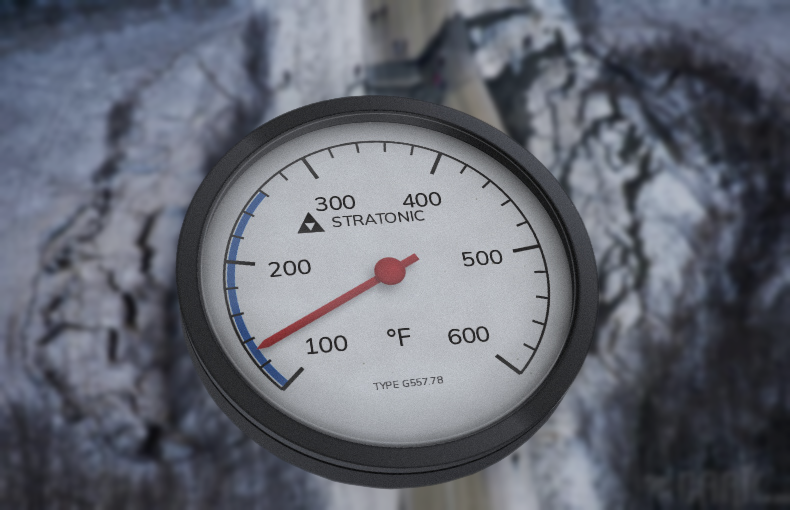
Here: 130°F
